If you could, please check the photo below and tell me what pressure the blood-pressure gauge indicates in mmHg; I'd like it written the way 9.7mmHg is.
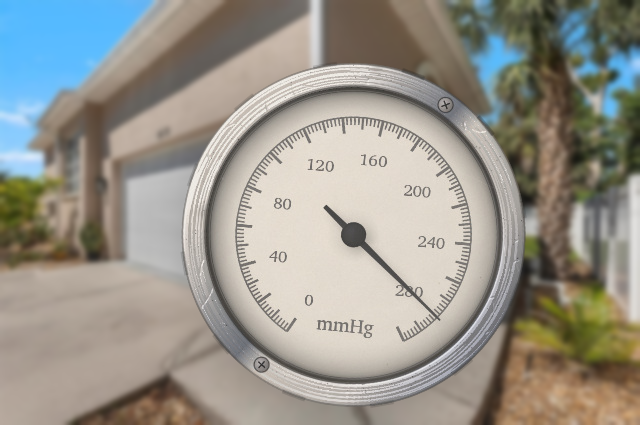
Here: 280mmHg
